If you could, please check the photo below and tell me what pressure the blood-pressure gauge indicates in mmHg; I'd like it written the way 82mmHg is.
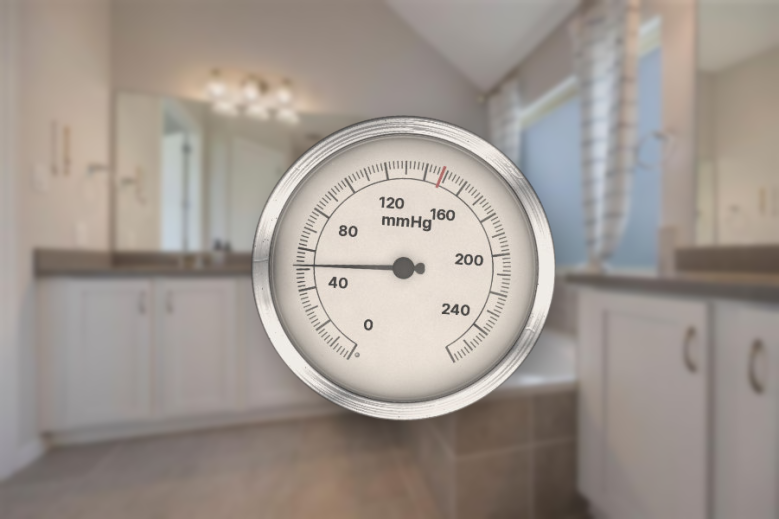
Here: 52mmHg
